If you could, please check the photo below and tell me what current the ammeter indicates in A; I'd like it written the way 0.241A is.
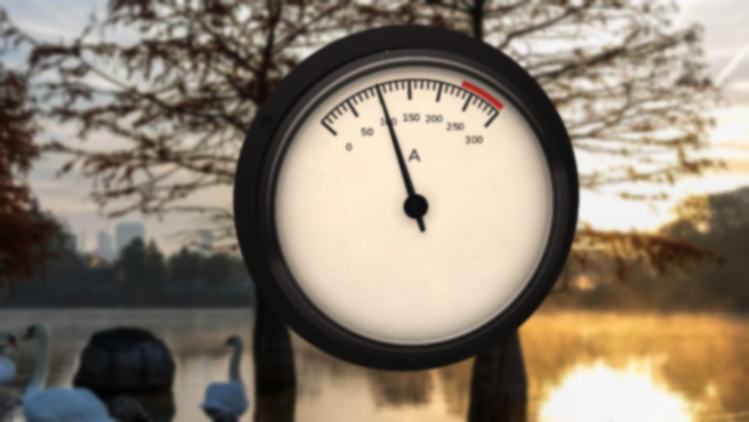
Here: 100A
